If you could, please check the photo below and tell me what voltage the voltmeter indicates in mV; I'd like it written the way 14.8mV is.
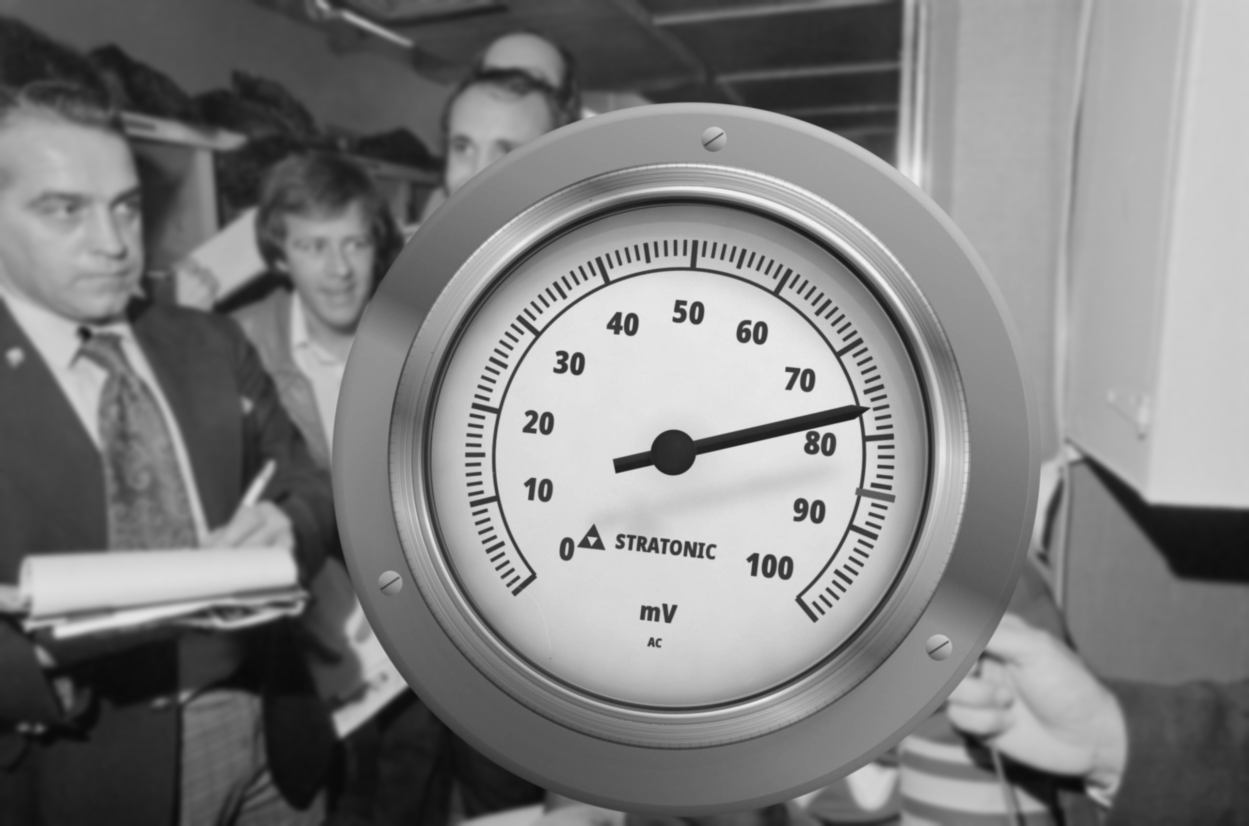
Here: 77mV
